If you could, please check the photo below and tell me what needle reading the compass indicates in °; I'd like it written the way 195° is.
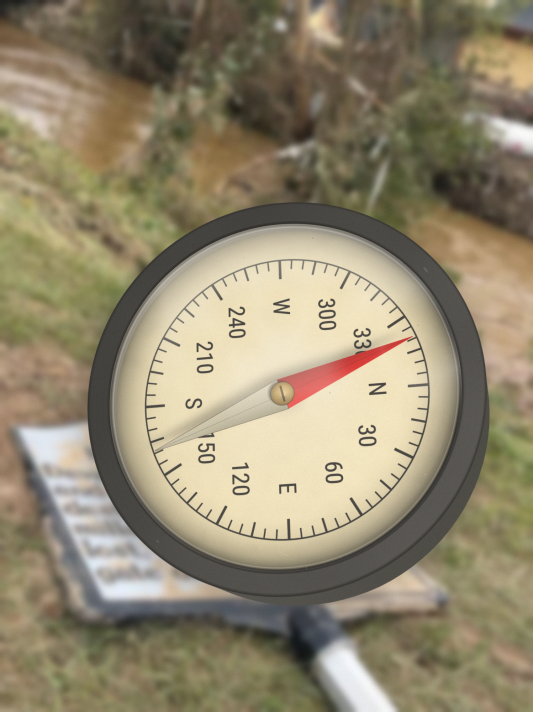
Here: 340°
